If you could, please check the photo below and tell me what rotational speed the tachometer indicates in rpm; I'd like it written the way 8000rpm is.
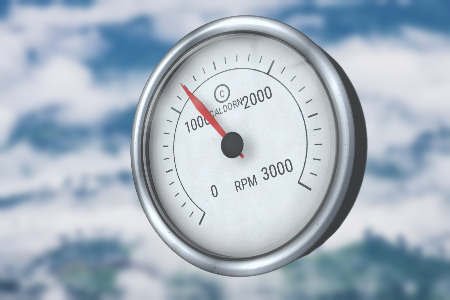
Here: 1200rpm
